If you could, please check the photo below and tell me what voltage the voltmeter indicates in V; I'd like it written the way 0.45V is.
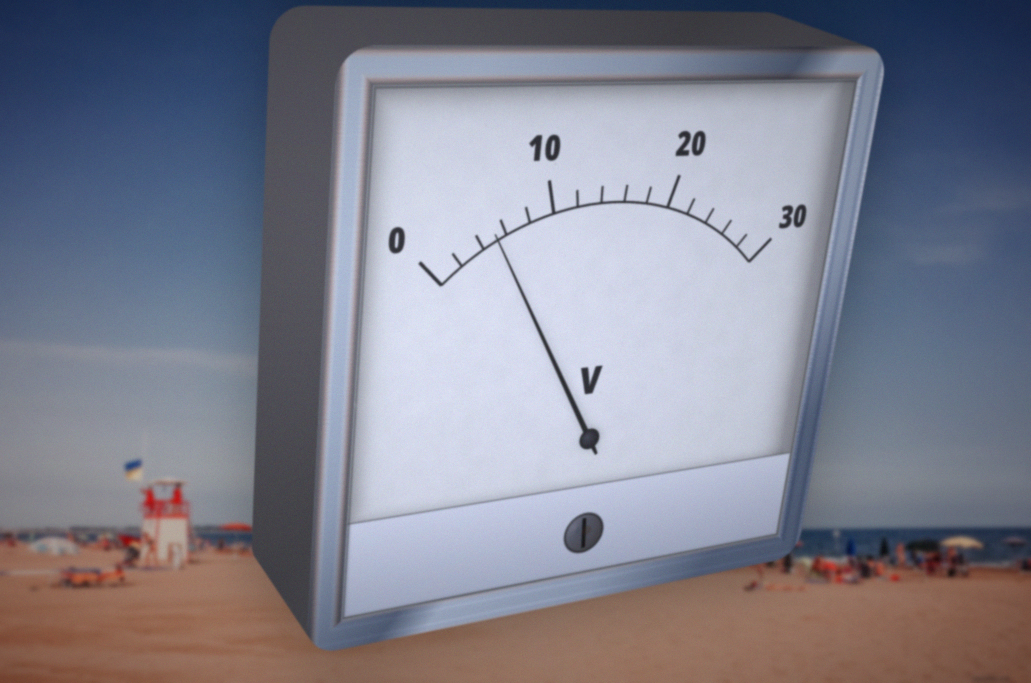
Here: 5V
